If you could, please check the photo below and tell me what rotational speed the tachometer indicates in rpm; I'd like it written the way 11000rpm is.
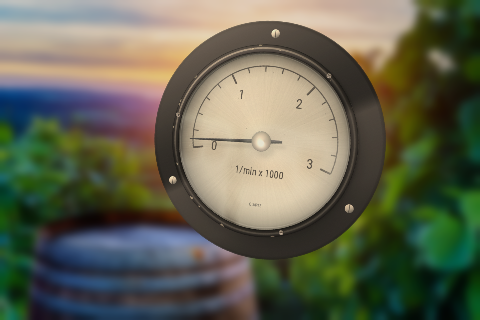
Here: 100rpm
